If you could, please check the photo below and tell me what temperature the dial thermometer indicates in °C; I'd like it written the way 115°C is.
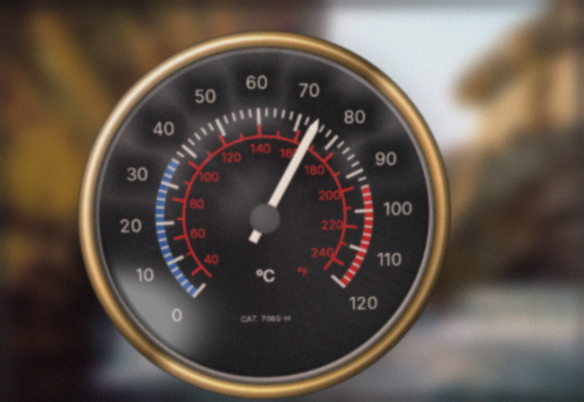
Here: 74°C
